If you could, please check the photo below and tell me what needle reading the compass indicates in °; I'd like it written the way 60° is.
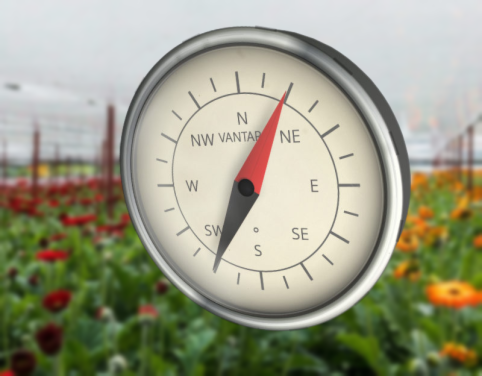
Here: 30°
